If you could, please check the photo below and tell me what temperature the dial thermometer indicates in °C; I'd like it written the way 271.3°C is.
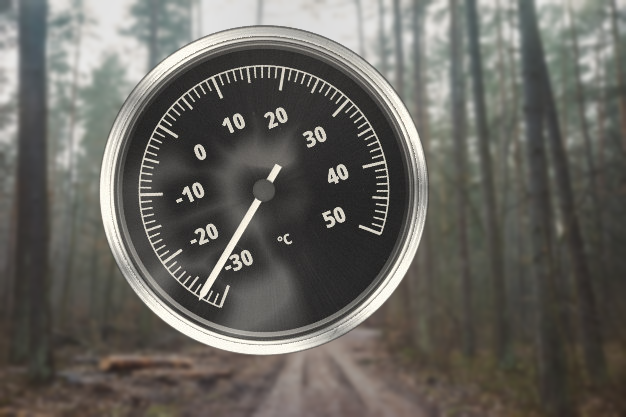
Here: -27°C
